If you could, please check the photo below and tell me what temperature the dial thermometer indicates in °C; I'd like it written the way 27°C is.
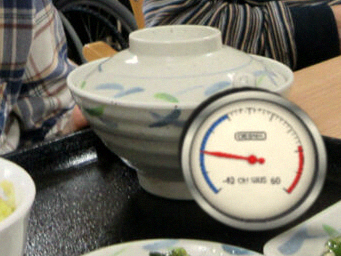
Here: -20°C
